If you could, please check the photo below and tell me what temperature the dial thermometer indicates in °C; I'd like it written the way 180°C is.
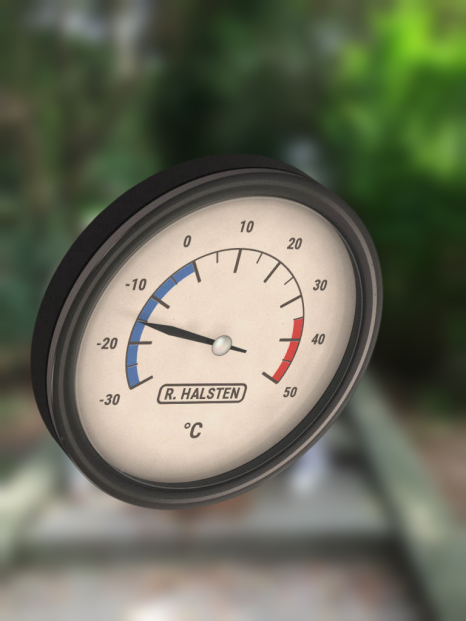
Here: -15°C
